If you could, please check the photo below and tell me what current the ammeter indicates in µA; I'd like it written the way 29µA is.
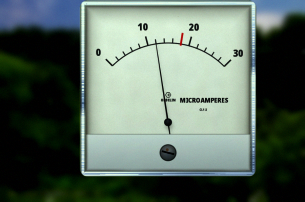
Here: 12µA
